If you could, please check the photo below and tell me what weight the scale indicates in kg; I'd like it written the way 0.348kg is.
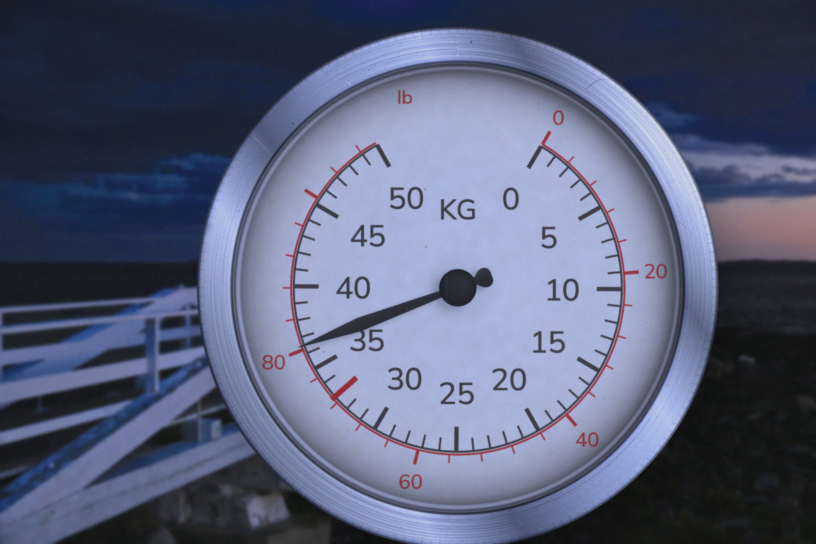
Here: 36.5kg
